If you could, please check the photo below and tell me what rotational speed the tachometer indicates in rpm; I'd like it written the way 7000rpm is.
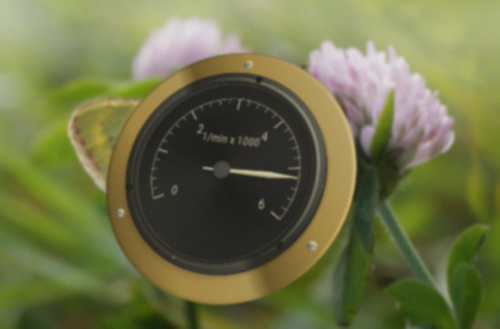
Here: 5200rpm
